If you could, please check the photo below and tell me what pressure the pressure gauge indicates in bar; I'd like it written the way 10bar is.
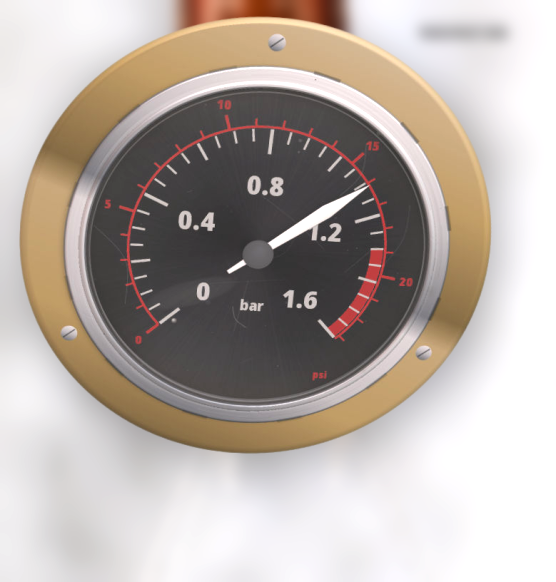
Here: 1.1bar
